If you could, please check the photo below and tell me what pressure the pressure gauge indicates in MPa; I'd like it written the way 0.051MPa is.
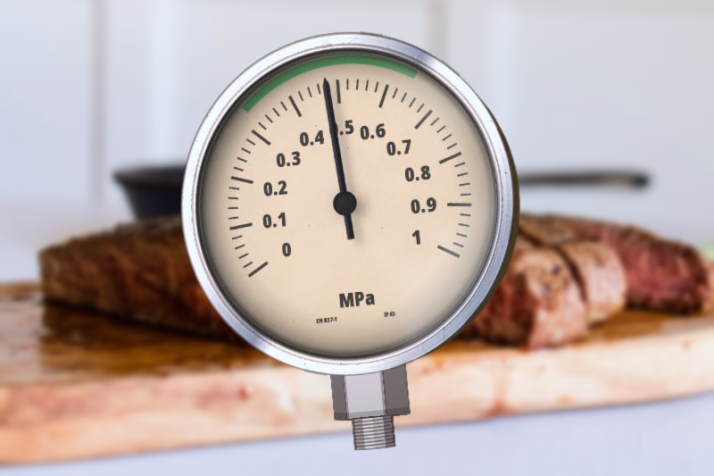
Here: 0.48MPa
